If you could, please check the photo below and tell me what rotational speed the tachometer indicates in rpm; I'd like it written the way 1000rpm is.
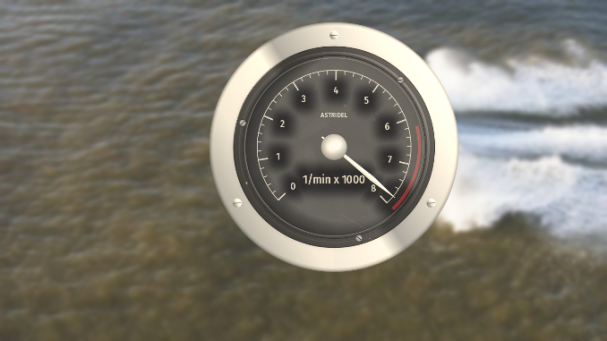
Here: 7800rpm
